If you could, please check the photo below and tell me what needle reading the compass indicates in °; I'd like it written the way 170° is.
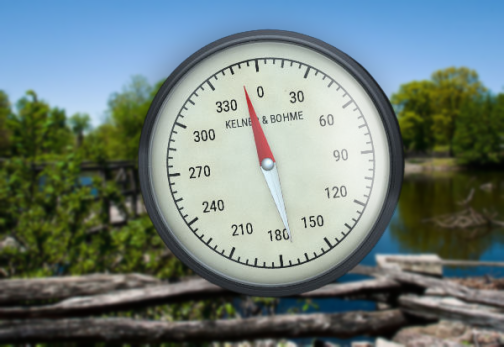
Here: 350°
